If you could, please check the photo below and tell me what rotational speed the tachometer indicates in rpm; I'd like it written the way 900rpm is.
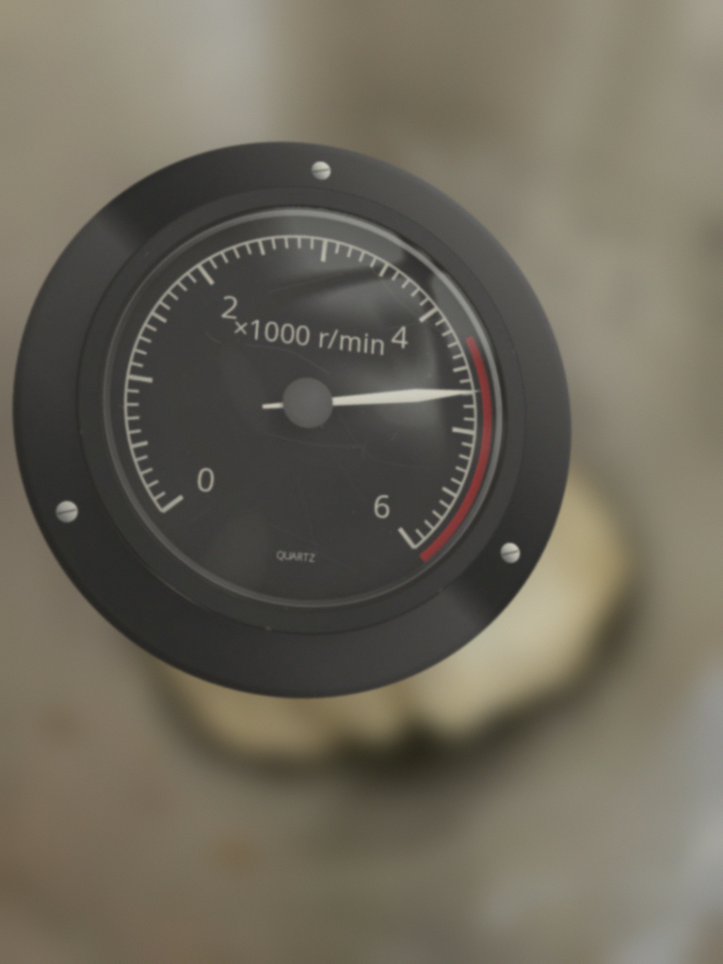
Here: 4700rpm
